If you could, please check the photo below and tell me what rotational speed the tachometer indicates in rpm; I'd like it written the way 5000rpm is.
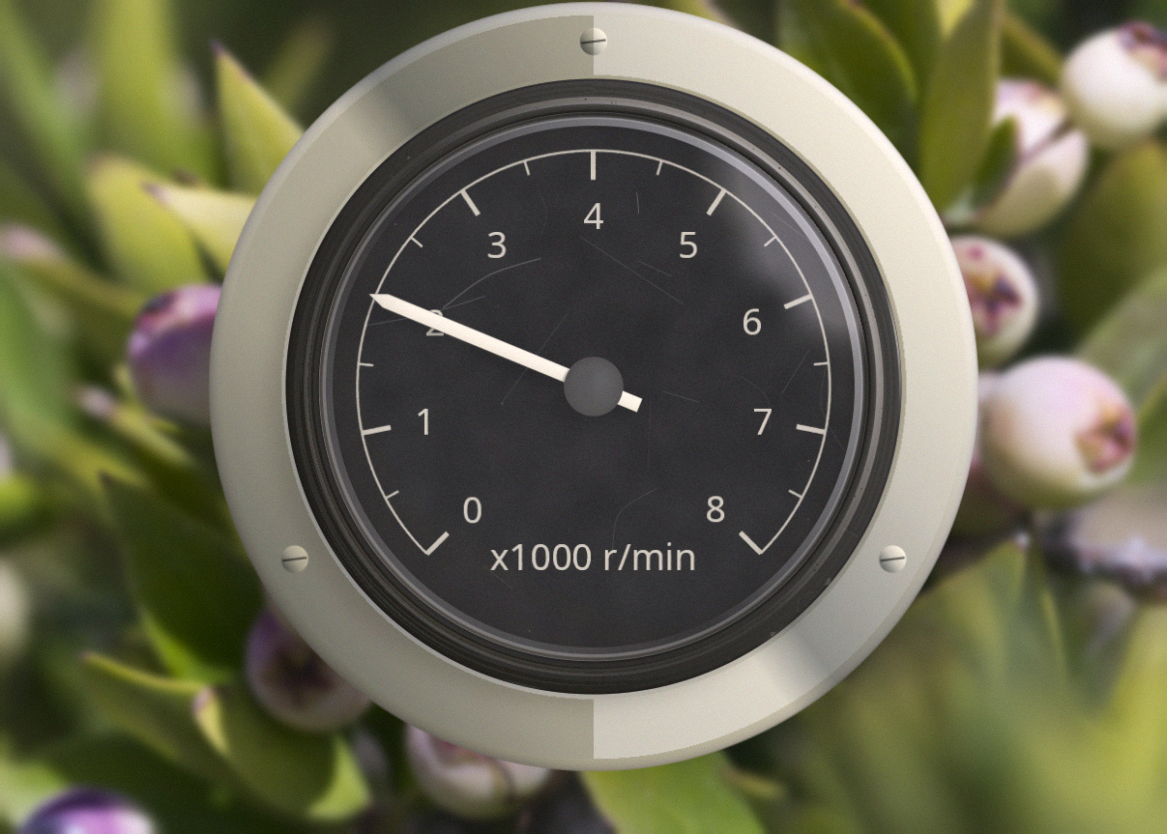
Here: 2000rpm
